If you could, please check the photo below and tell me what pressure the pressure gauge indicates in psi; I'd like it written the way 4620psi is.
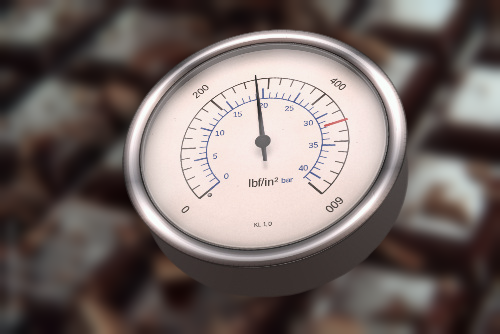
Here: 280psi
